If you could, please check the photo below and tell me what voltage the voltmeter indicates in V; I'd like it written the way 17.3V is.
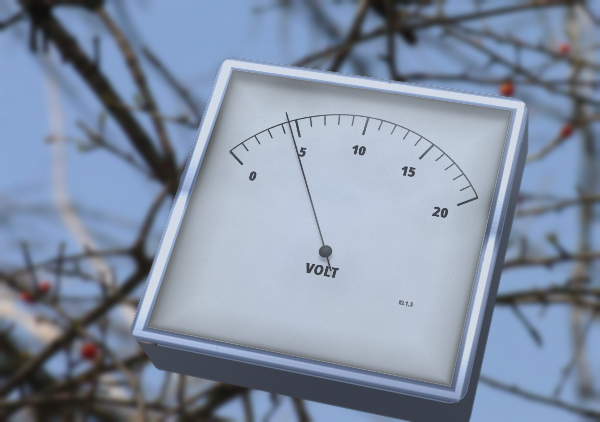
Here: 4.5V
